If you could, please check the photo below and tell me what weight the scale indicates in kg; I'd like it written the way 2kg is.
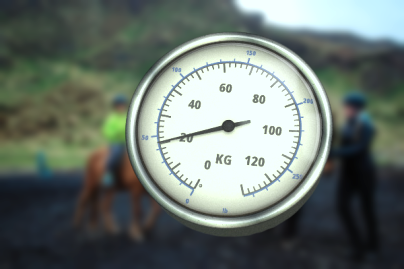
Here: 20kg
